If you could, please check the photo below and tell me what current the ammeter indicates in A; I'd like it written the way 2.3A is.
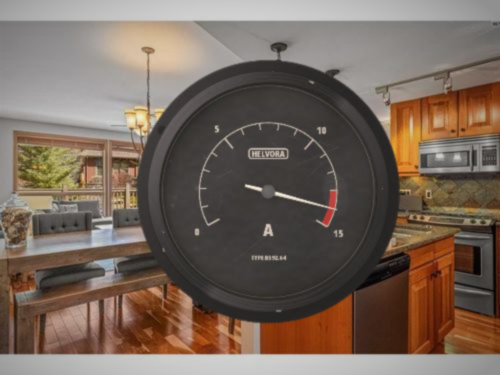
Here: 14A
